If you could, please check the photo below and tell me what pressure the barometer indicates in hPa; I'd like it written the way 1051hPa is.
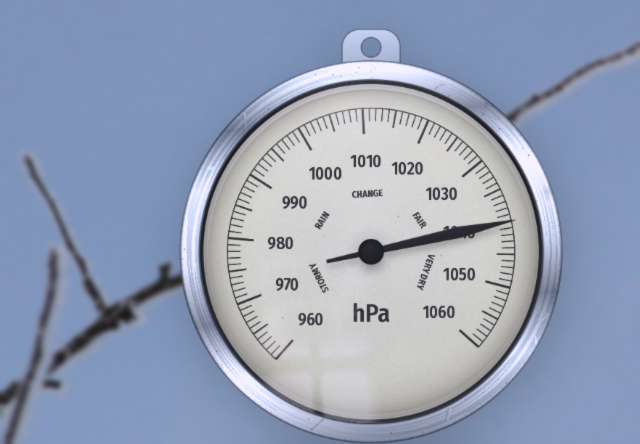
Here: 1040hPa
